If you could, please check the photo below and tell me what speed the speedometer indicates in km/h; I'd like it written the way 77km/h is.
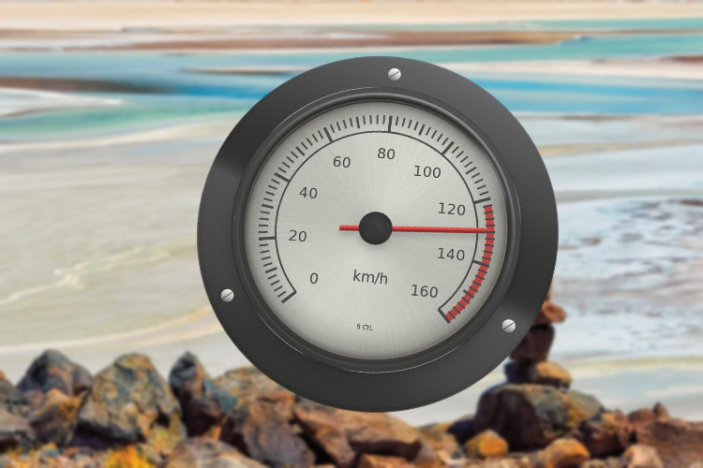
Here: 130km/h
